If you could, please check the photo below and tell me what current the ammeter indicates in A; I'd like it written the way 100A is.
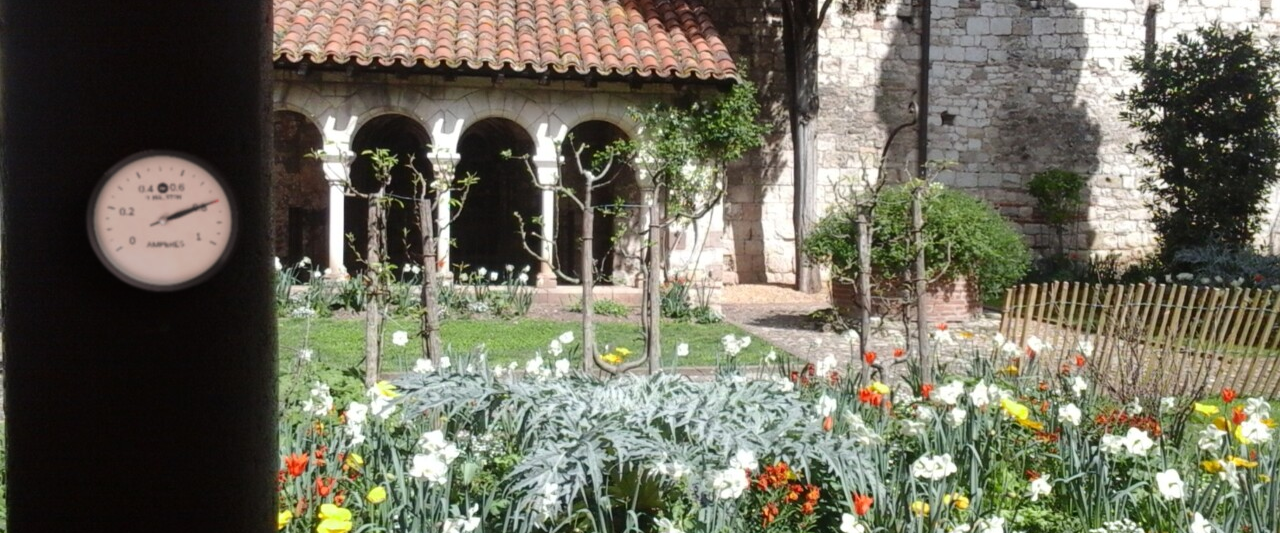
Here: 0.8A
